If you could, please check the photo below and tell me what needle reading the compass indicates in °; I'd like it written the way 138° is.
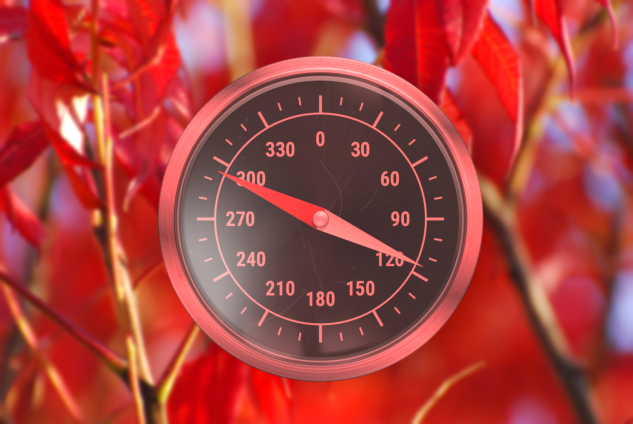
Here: 295°
